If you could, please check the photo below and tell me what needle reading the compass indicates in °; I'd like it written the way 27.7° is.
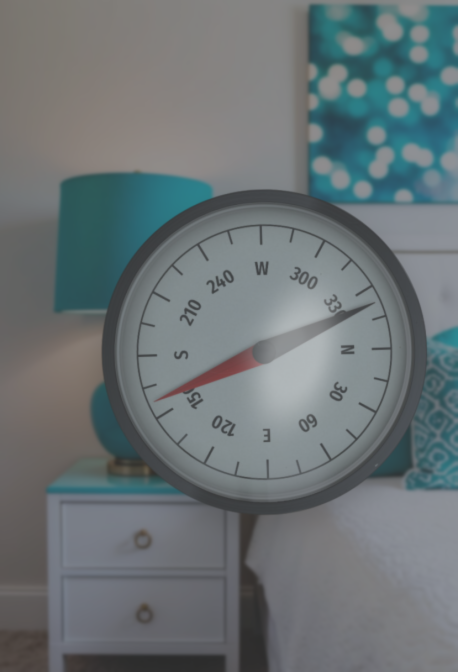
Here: 157.5°
